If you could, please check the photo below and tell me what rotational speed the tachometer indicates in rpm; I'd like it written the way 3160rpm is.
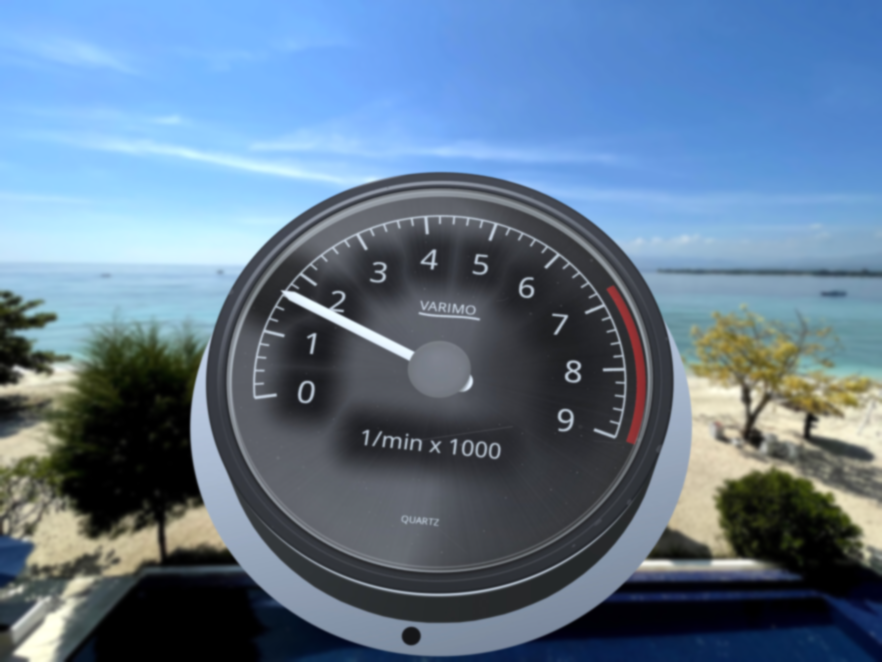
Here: 1600rpm
